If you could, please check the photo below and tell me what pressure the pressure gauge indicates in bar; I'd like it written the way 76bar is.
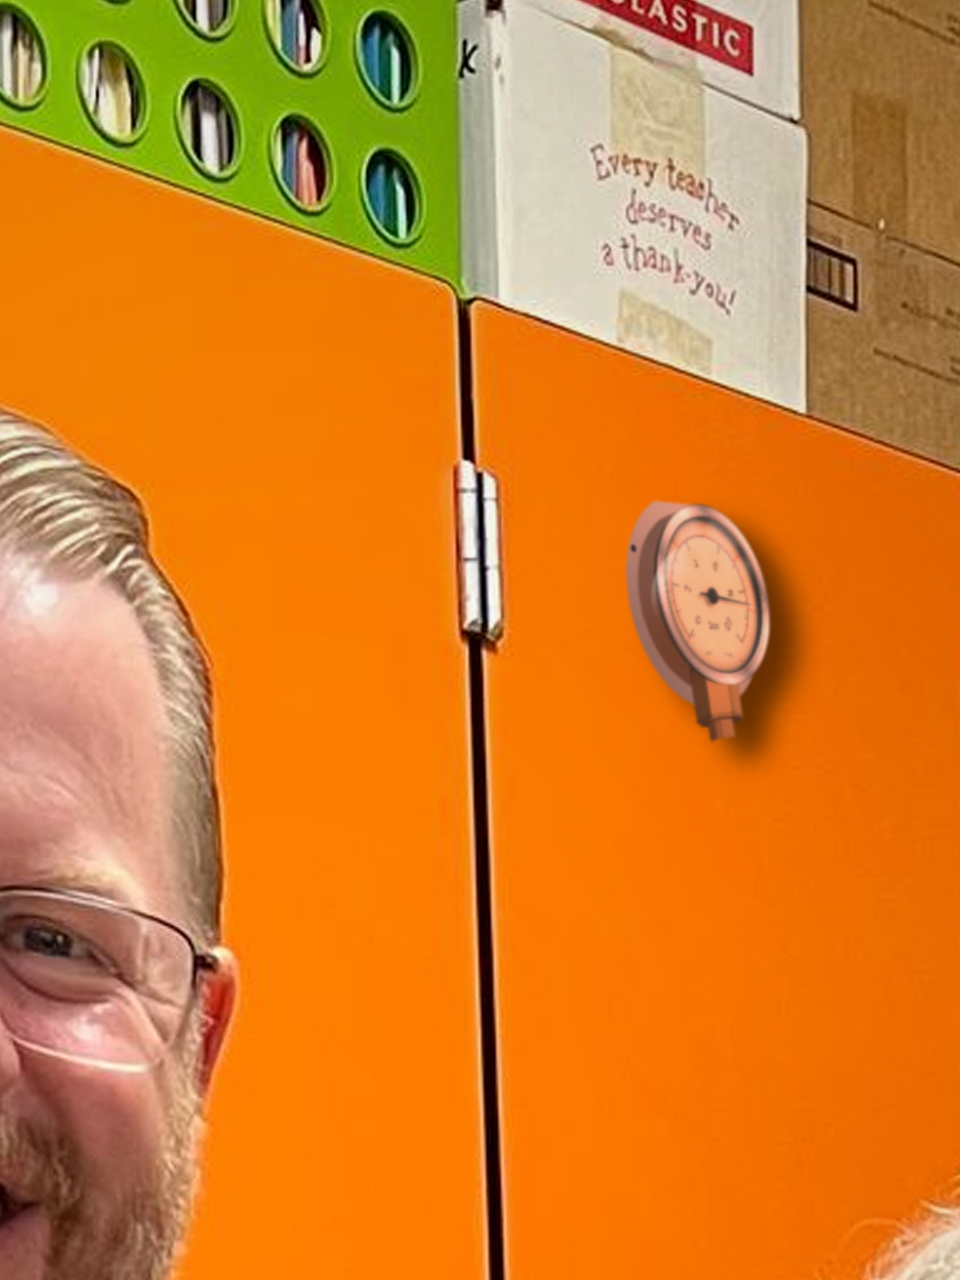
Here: 8.5bar
